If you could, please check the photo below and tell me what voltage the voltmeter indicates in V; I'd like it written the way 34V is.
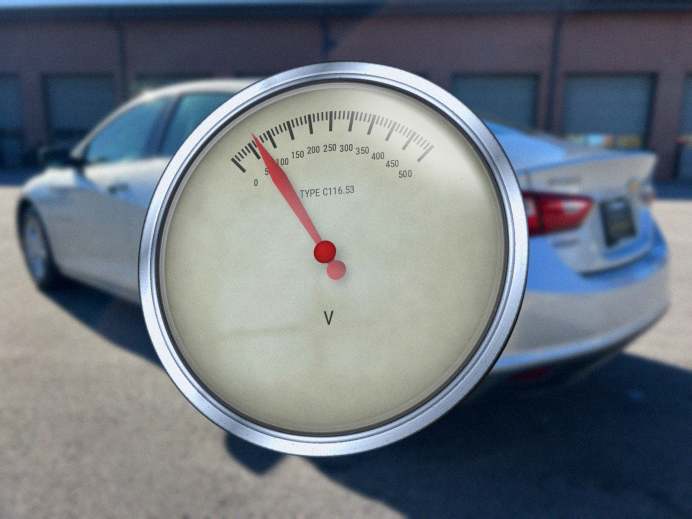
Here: 70V
